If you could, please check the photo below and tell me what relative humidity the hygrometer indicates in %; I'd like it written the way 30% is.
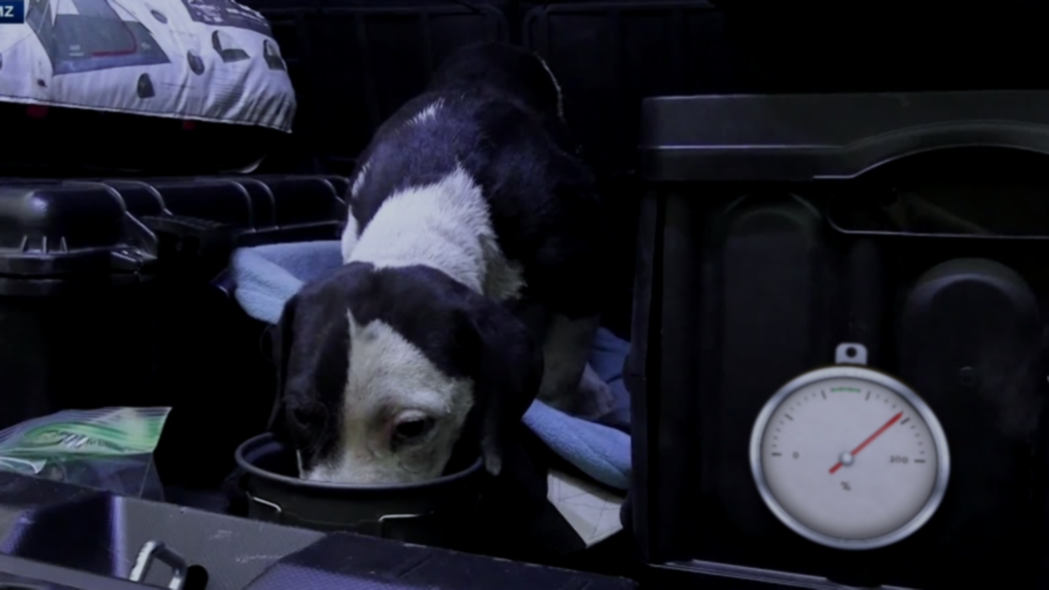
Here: 76%
